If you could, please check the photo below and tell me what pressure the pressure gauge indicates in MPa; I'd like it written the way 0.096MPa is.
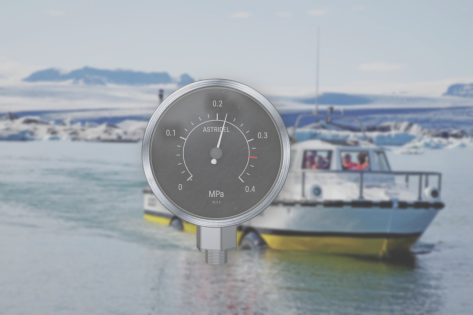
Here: 0.22MPa
